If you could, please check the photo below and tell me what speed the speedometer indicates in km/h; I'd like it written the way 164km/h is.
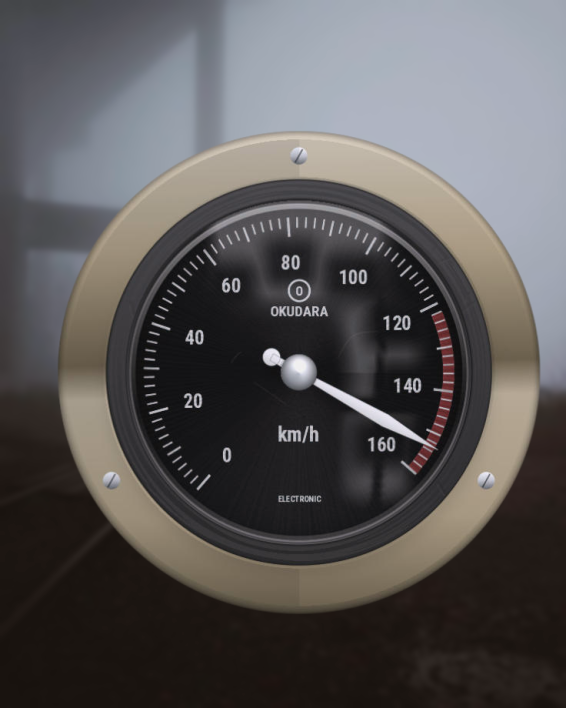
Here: 153km/h
